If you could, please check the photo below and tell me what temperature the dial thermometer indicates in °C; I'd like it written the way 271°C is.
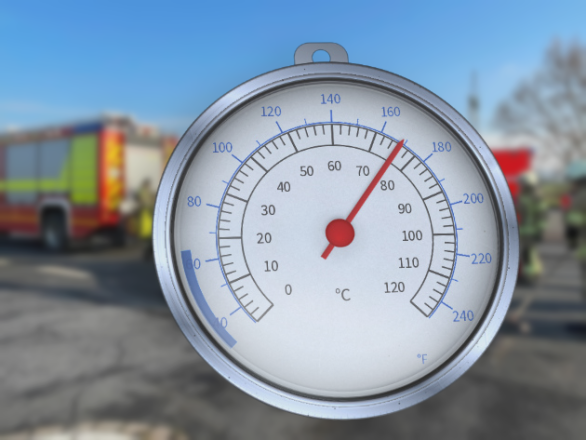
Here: 76°C
